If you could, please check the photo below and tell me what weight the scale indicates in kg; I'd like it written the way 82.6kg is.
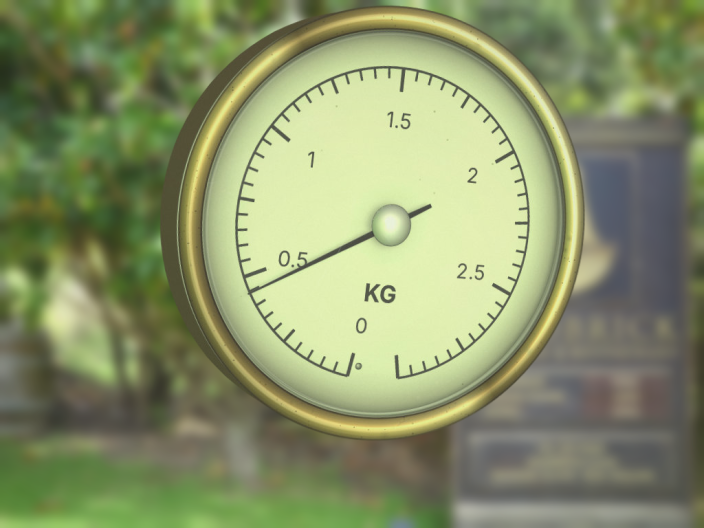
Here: 0.45kg
